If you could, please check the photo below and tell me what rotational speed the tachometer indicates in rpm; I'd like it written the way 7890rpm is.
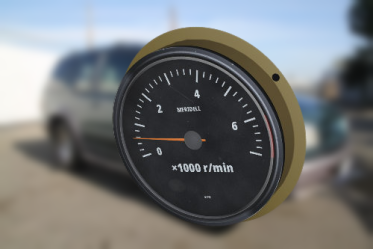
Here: 600rpm
